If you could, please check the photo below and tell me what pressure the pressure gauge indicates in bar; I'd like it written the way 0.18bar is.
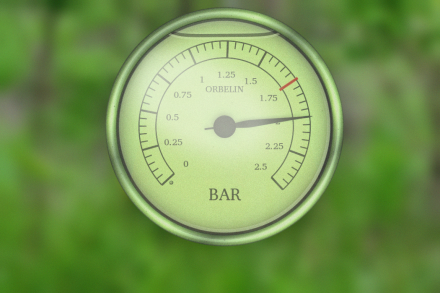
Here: 2bar
